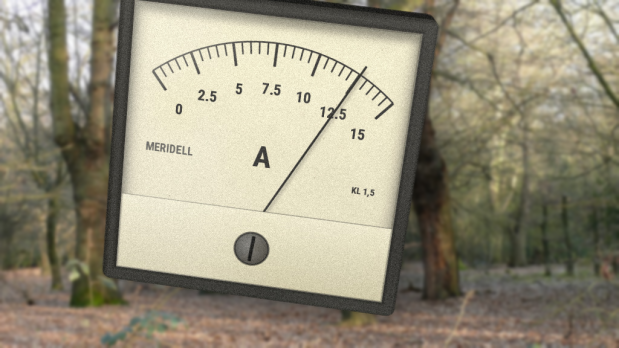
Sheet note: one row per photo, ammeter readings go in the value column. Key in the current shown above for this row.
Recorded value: 12.5 A
